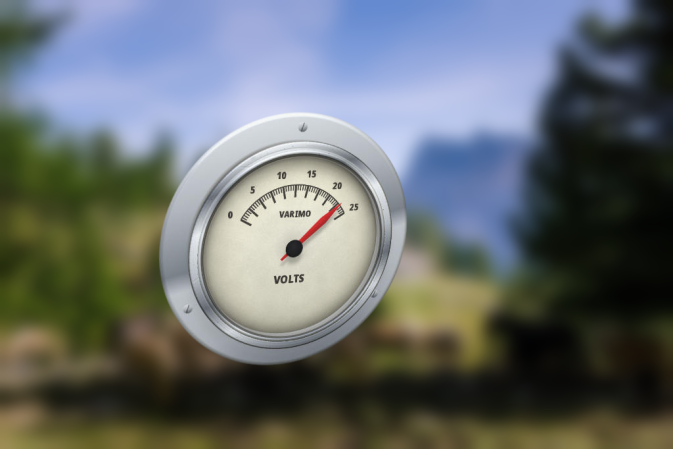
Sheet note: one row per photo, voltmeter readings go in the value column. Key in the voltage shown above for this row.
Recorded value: 22.5 V
